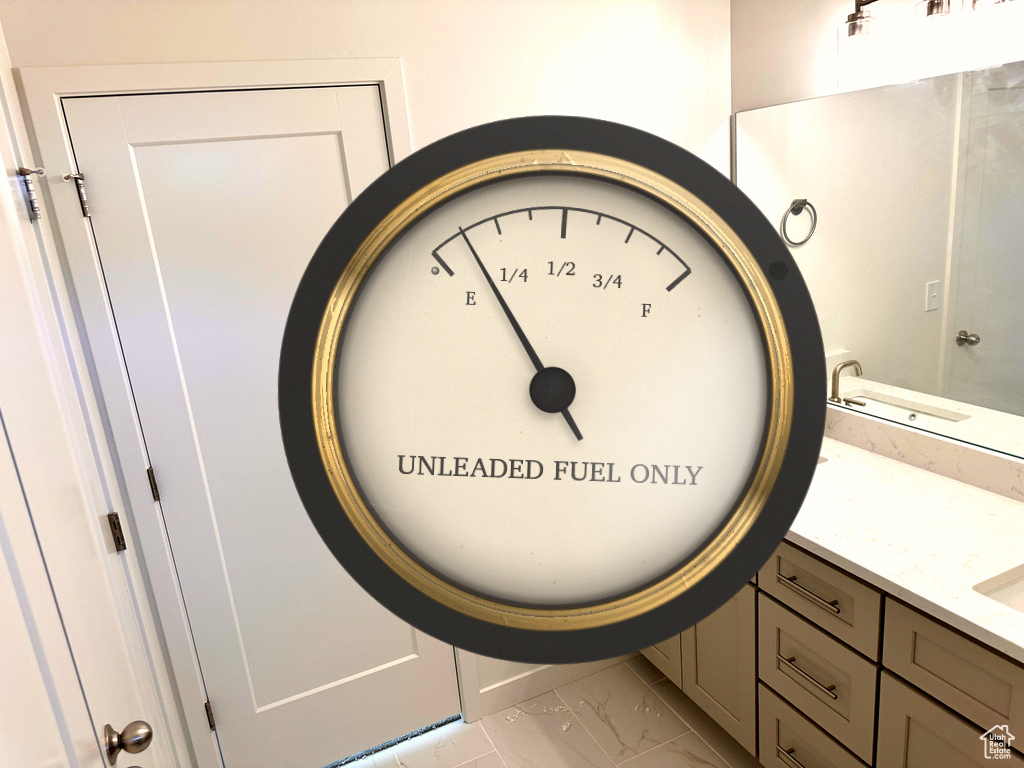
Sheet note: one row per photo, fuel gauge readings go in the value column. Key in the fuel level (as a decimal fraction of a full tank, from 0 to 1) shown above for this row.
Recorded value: 0.125
